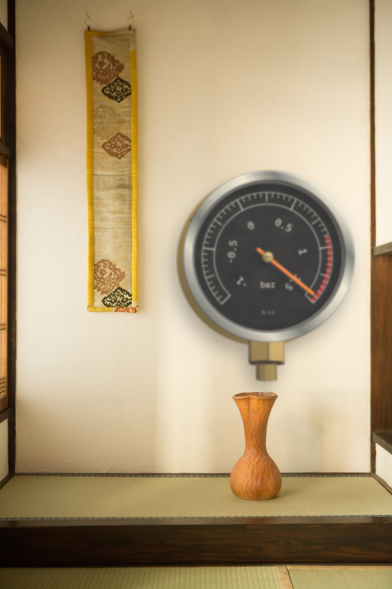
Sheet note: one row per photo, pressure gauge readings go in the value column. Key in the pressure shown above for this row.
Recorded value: 1.45 bar
